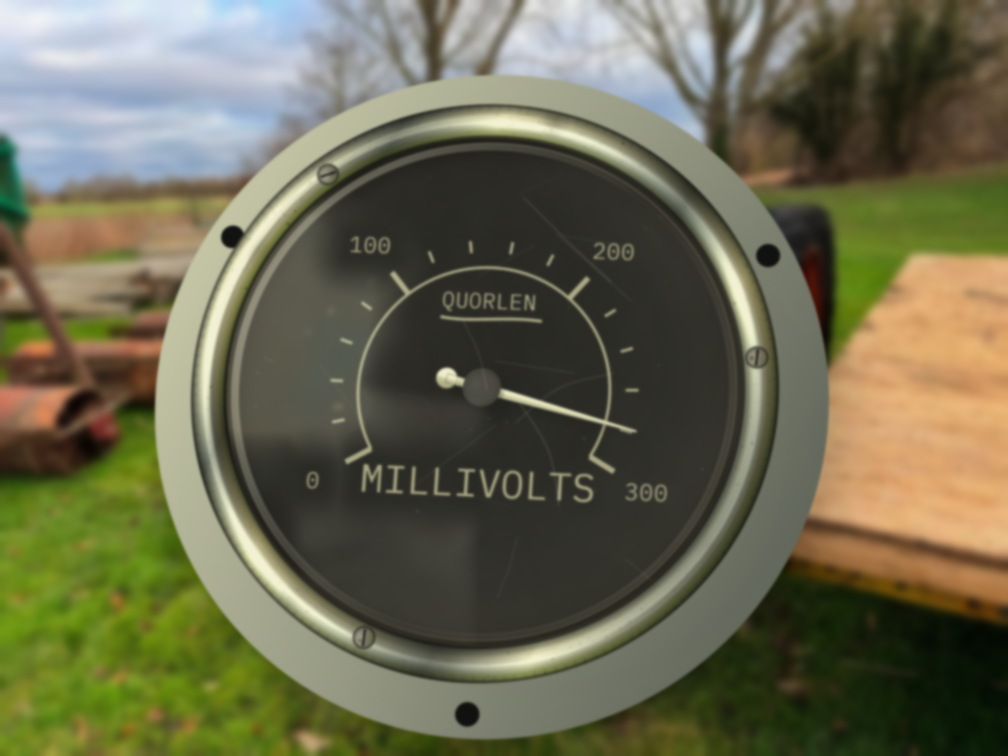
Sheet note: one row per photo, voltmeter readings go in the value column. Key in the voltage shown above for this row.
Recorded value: 280 mV
